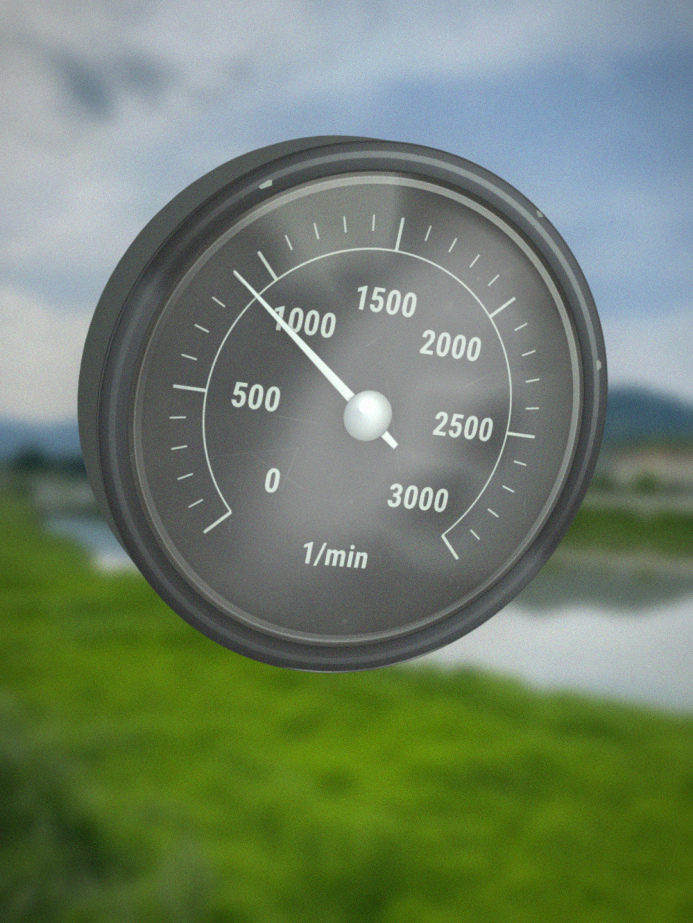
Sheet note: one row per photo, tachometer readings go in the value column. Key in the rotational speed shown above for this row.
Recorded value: 900 rpm
